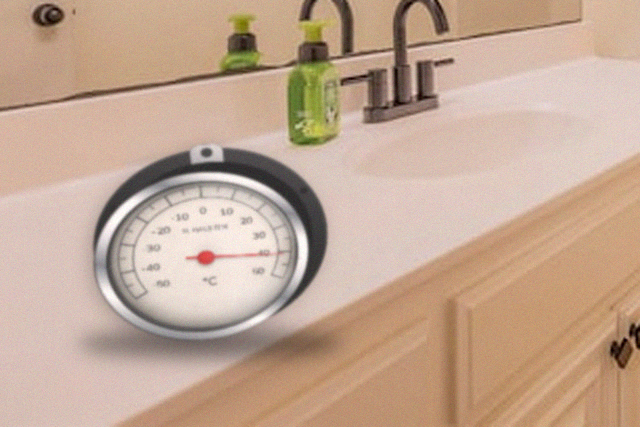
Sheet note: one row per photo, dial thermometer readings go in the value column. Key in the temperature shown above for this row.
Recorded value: 40 °C
